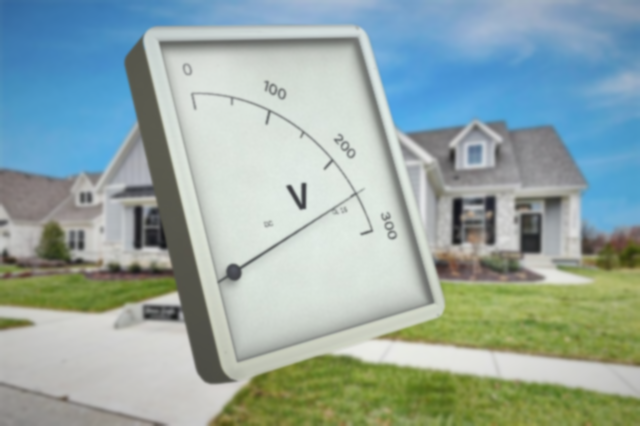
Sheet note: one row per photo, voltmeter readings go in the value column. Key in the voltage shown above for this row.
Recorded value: 250 V
